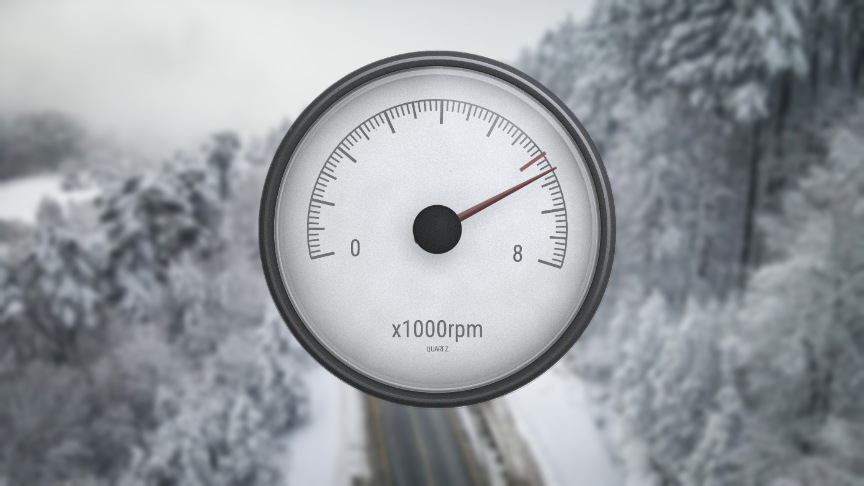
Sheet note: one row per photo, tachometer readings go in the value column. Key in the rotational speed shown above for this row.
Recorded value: 6300 rpm
